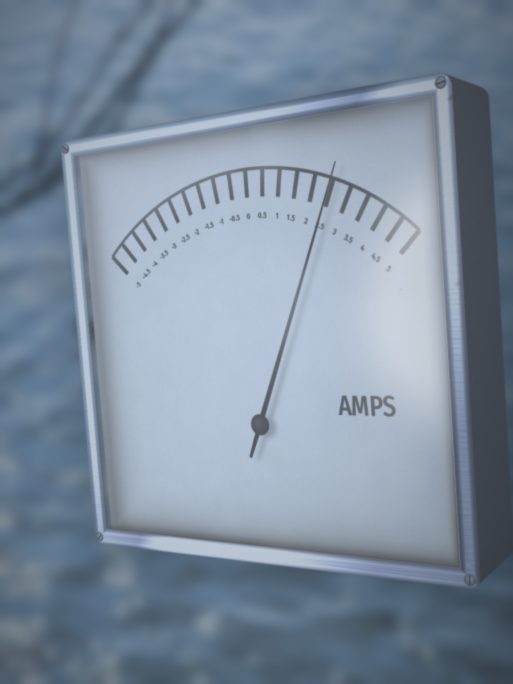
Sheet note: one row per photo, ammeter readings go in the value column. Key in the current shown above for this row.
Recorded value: 2.5 A
